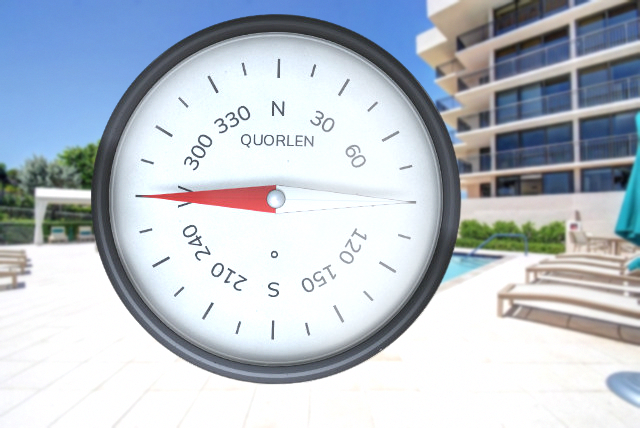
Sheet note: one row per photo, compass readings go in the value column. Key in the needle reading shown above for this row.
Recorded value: 270 °
